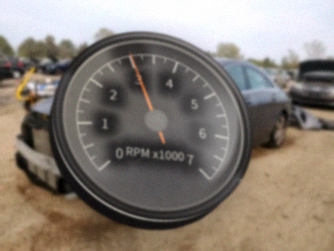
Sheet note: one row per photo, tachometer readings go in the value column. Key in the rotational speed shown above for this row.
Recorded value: 3000 rpm
